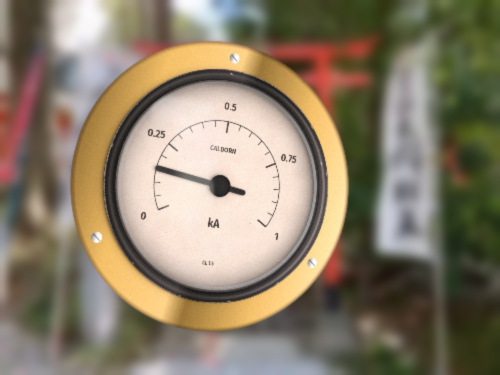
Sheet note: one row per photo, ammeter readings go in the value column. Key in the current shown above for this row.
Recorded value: 0.15 kA
